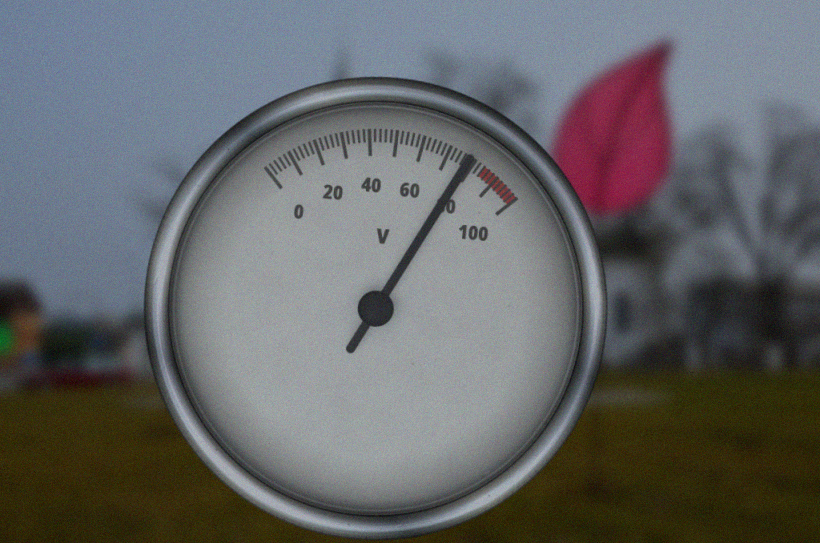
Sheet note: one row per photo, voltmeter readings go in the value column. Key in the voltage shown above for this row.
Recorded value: 78 V
